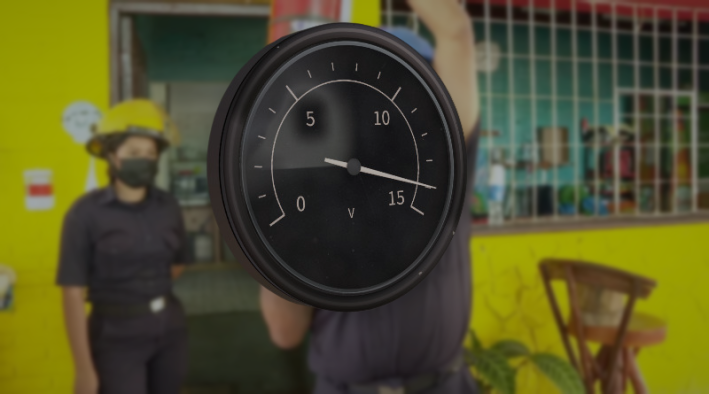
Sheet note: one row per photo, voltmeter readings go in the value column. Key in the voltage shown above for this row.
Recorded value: 14 V
